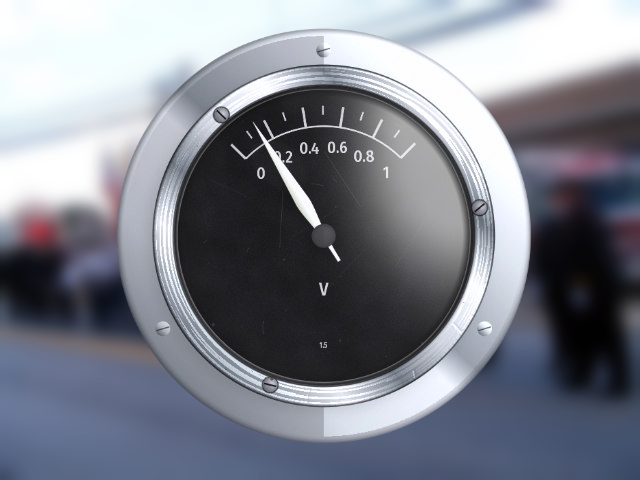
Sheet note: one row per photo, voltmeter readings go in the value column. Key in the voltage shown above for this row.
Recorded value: 0.15 V
